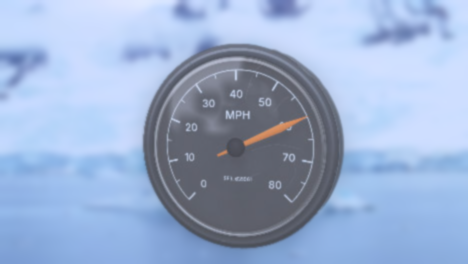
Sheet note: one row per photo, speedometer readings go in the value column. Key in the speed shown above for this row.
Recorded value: 60 mph
